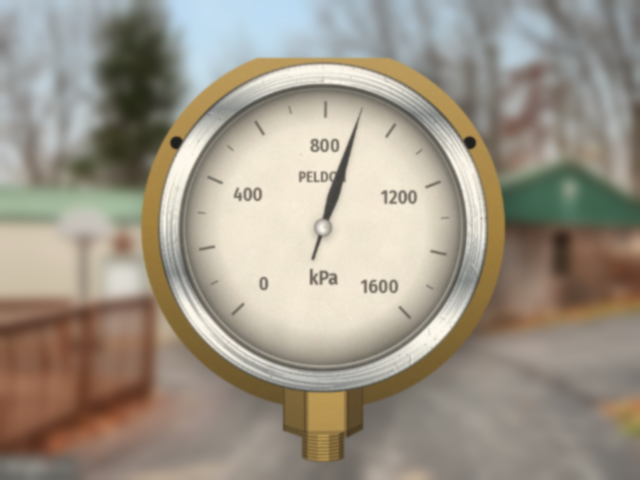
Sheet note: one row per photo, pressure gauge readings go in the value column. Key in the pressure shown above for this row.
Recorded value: 900 kPa
